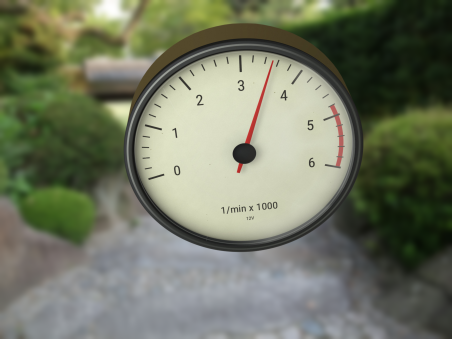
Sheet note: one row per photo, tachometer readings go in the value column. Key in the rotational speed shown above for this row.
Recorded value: 3500 rpm
